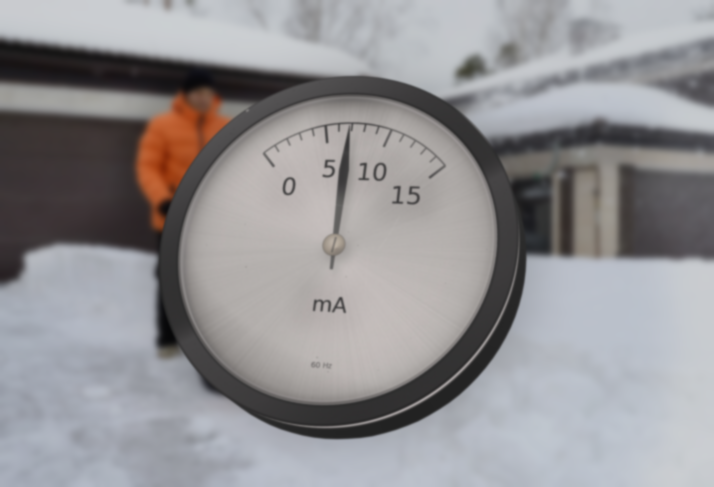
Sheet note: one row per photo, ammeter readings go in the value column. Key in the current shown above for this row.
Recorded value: 7 mA
